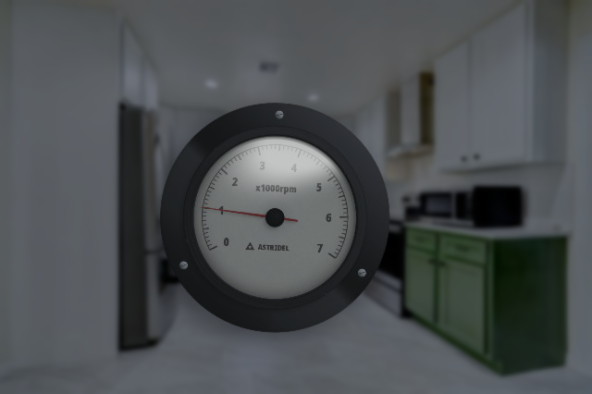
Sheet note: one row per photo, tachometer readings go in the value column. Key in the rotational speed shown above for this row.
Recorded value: 1000 rpm
